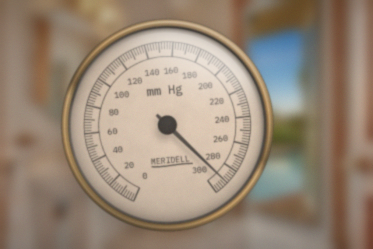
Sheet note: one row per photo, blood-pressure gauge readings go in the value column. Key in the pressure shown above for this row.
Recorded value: 290 mmHg
